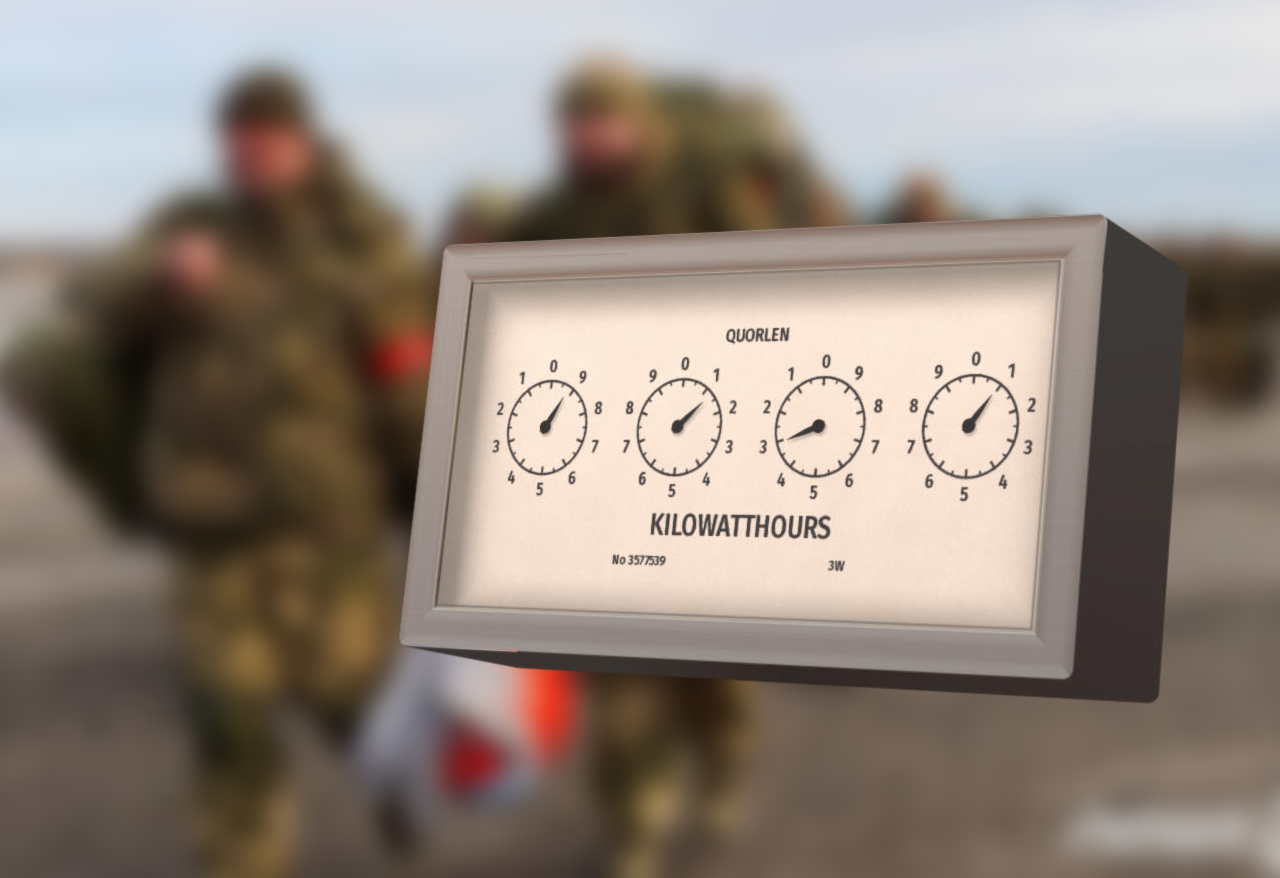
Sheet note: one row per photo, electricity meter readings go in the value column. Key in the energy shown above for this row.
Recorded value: 9131 kWh
